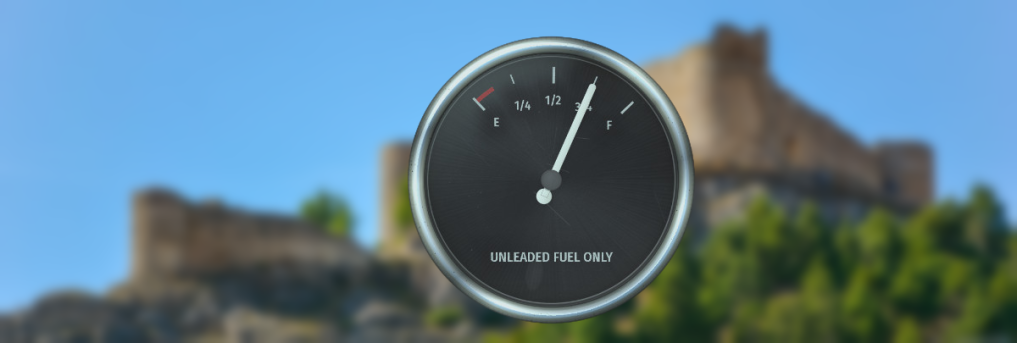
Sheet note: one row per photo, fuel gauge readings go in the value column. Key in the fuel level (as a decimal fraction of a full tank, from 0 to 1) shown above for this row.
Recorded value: 0.75
